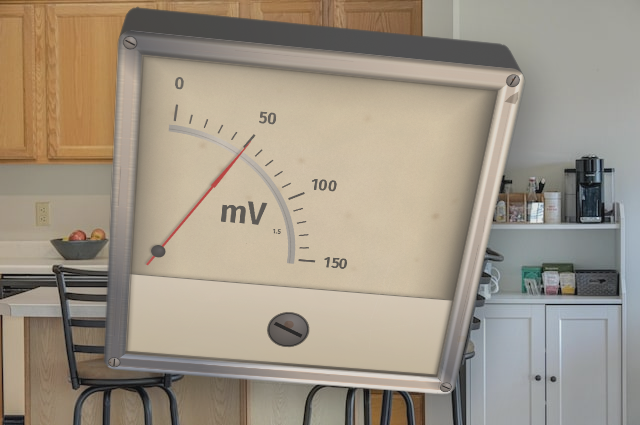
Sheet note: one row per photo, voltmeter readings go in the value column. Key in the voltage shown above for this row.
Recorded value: 50 mV
